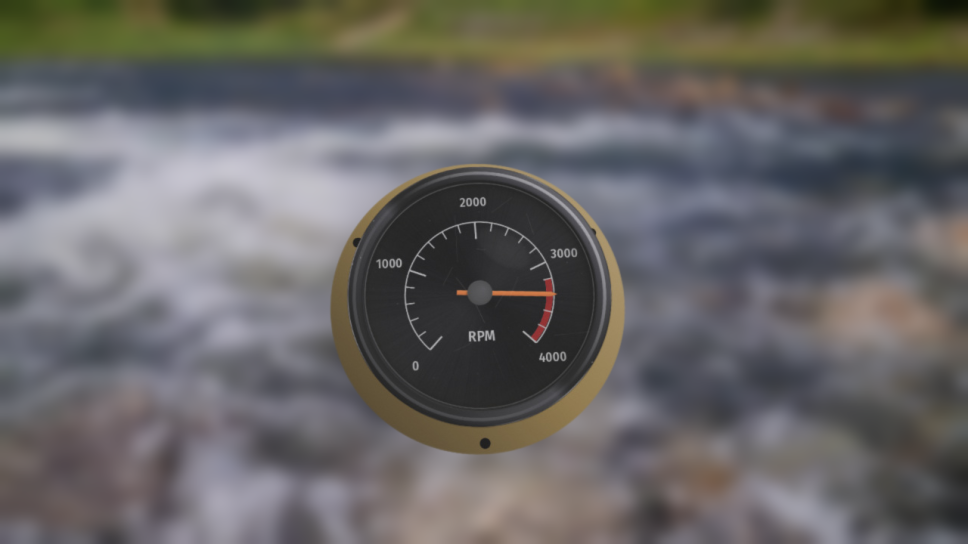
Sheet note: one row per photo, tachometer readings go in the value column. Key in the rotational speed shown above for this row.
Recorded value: 3400 rpm
